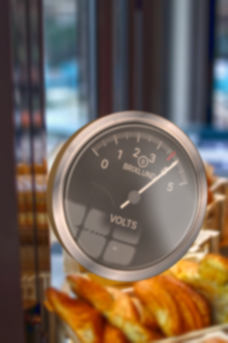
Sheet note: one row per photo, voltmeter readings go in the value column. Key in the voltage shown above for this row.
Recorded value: 4 V
